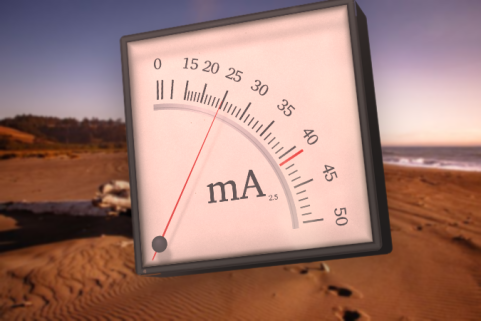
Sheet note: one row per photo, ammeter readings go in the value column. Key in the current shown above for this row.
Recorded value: 25 mA
